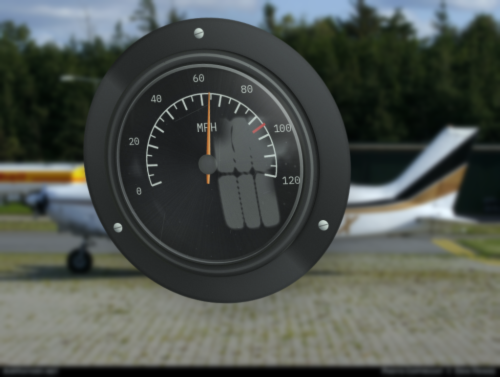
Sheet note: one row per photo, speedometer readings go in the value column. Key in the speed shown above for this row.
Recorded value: 65 mph
